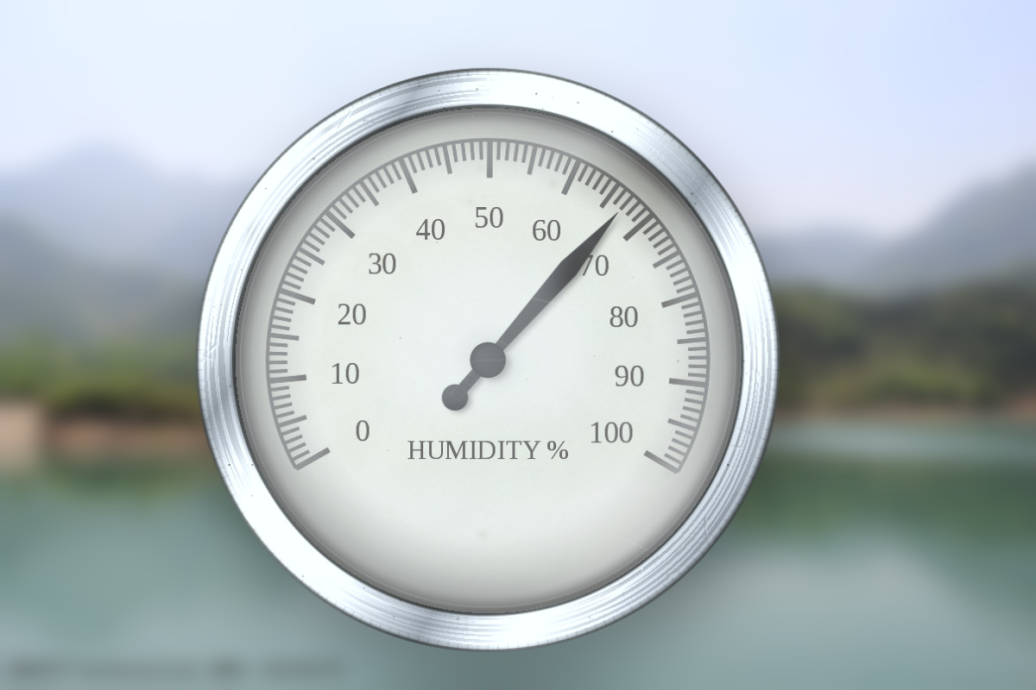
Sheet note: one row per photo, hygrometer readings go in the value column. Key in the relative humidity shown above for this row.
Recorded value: 67 %
